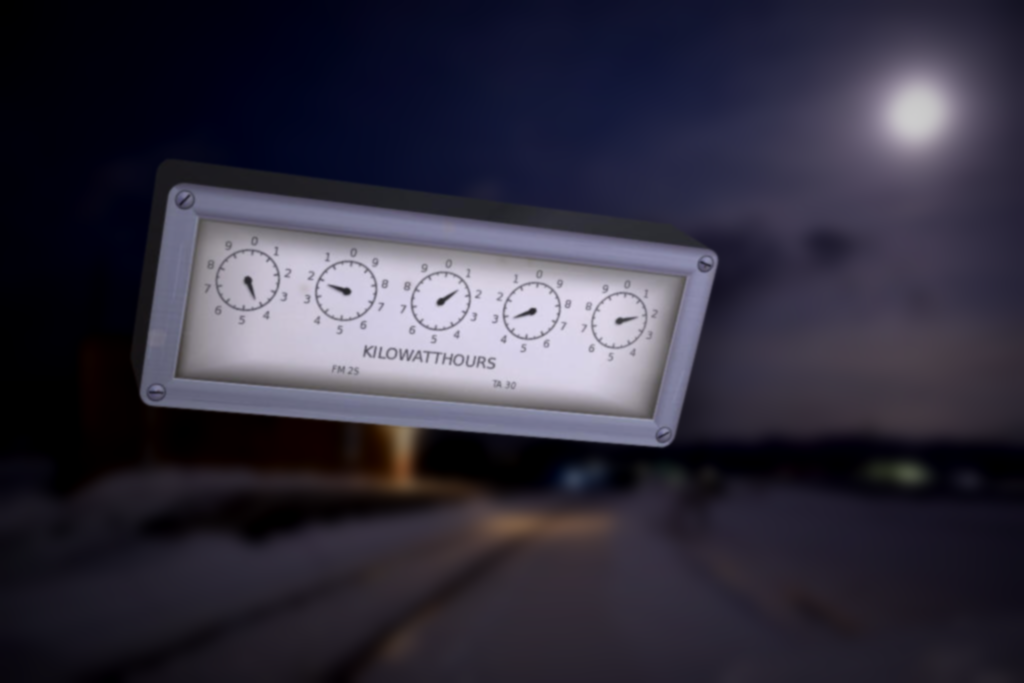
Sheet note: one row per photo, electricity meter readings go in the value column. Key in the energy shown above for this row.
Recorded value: 42132 kWh
